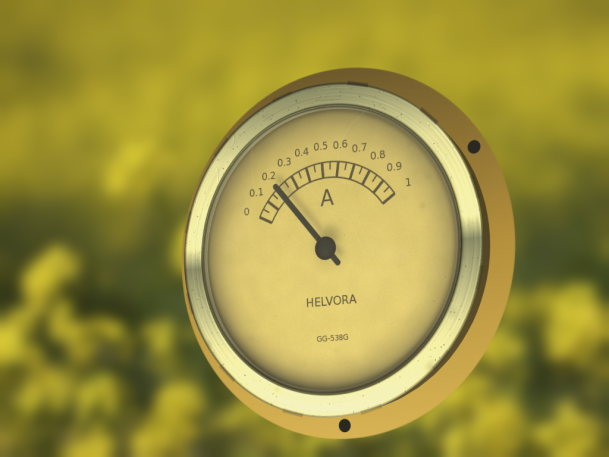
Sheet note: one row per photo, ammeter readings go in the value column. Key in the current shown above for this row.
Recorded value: 0.2 A
